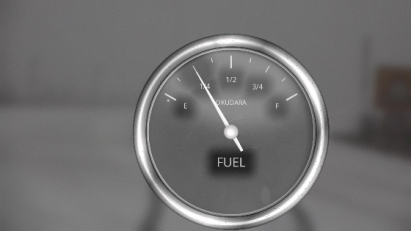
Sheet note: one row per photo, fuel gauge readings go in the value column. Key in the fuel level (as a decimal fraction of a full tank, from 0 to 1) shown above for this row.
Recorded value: 0.25
